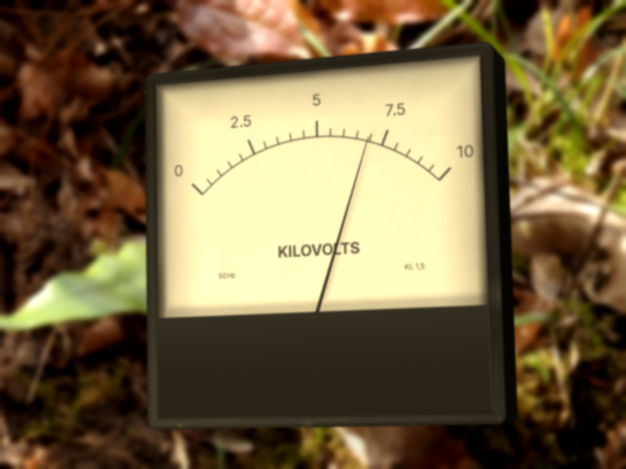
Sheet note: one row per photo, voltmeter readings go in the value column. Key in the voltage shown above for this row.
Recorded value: 7 kV
